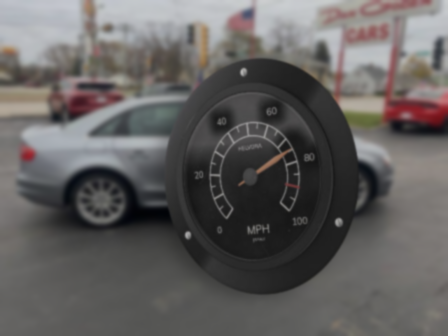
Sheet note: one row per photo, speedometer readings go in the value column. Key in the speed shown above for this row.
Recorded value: 75 mph
